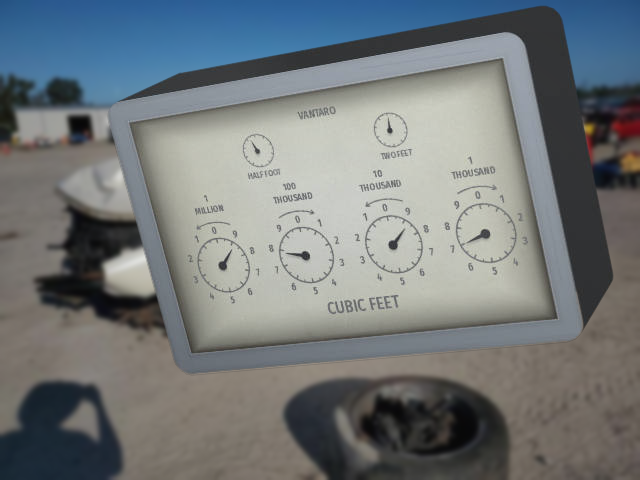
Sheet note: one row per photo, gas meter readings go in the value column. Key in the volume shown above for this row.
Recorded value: 878700 ft³
